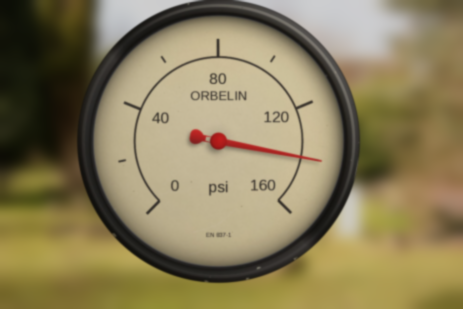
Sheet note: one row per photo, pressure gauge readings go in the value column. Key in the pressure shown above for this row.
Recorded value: 140 psi
